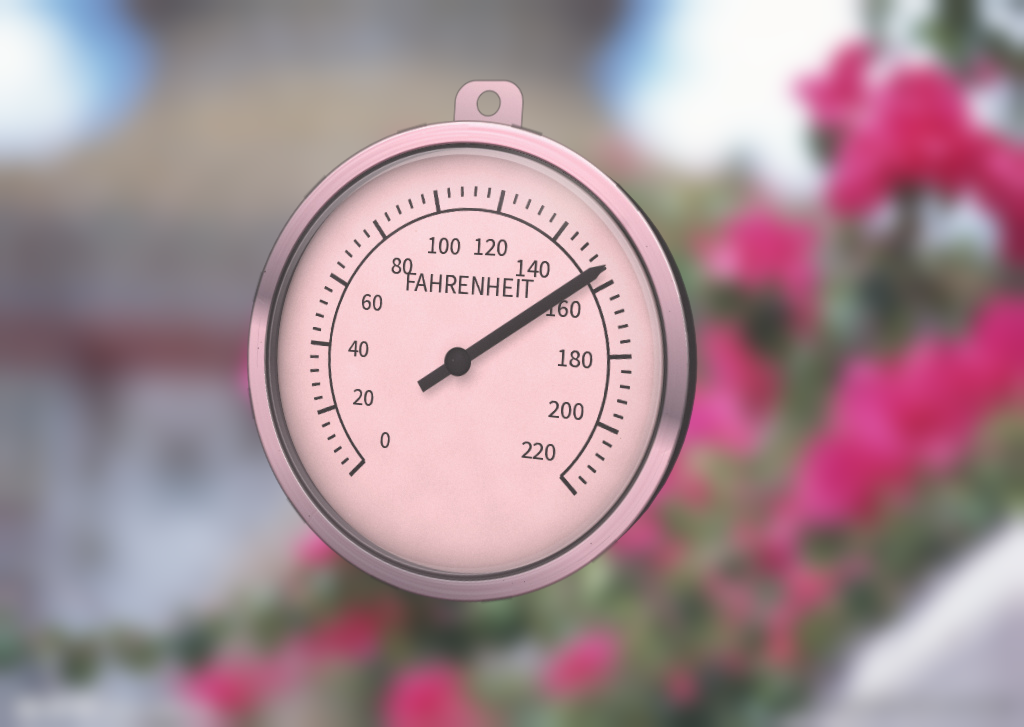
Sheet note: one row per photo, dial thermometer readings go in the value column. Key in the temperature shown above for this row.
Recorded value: 156 °F
